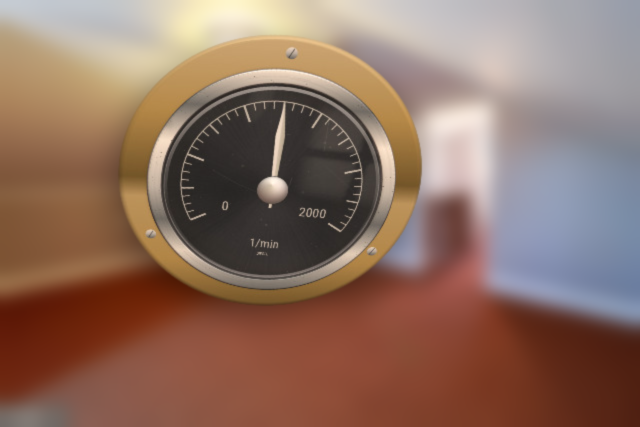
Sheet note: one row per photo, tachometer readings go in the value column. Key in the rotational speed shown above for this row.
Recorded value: 1000 rpm
